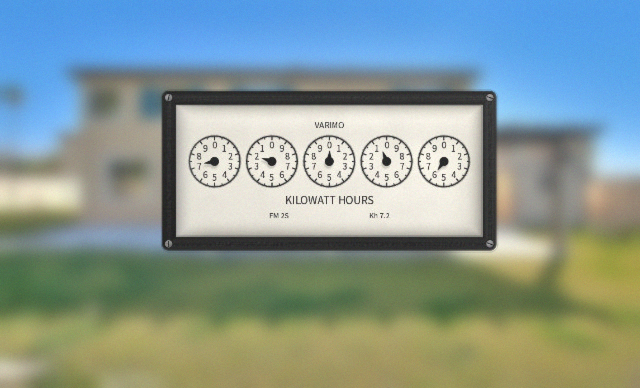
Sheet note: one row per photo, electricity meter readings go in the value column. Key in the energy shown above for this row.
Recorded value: 72006 kWh
